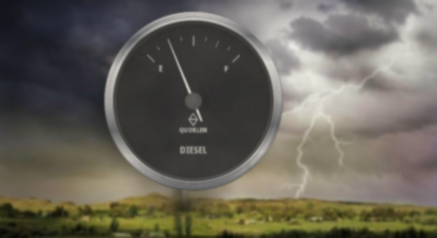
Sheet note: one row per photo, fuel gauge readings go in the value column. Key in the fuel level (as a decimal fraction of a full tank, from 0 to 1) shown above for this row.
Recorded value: 0.25
